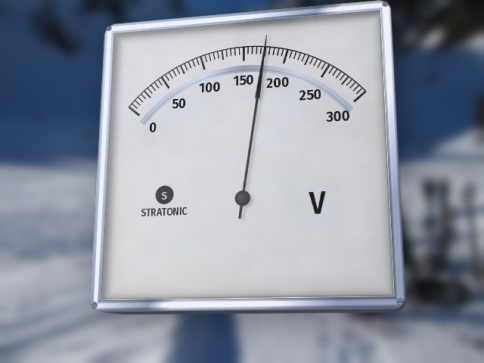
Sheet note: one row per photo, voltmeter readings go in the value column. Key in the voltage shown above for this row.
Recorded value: 175 V
